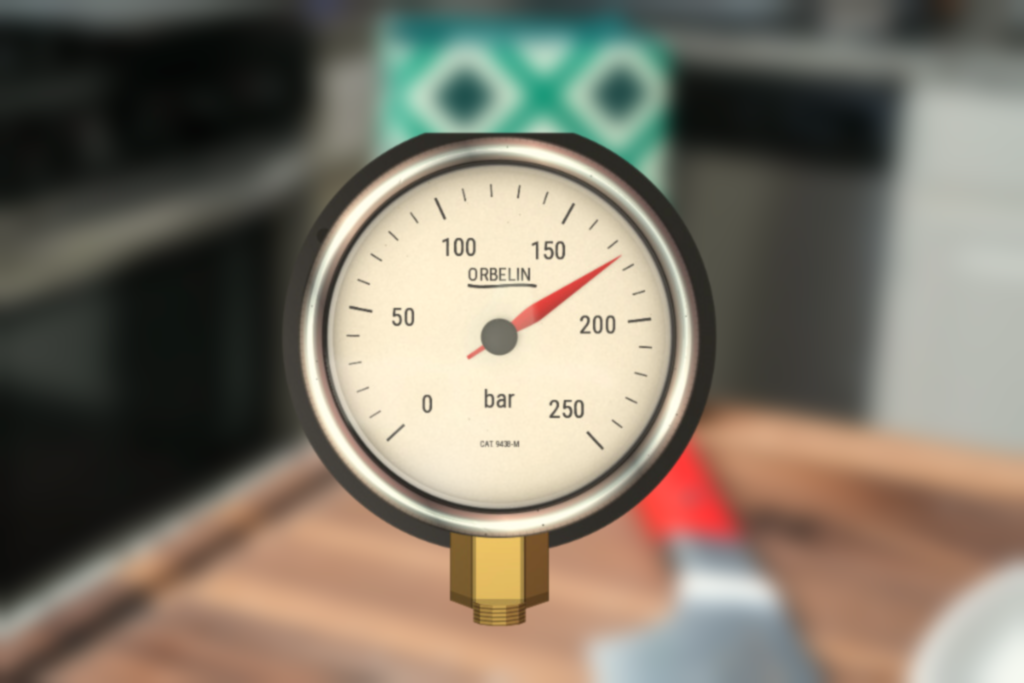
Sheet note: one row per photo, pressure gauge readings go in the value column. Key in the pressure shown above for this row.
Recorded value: 175 bar
